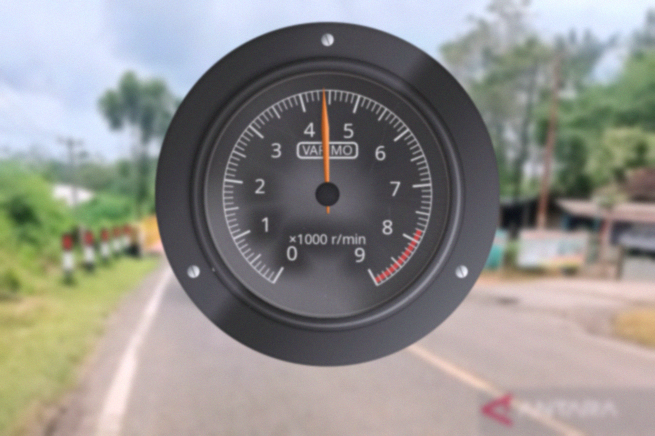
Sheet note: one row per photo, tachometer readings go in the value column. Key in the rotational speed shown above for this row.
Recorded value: 4400 rpm
